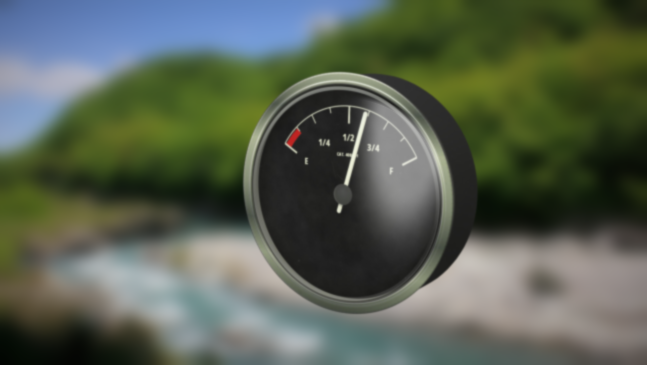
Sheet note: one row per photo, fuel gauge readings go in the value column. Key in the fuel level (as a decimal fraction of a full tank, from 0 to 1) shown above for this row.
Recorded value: 0.625
